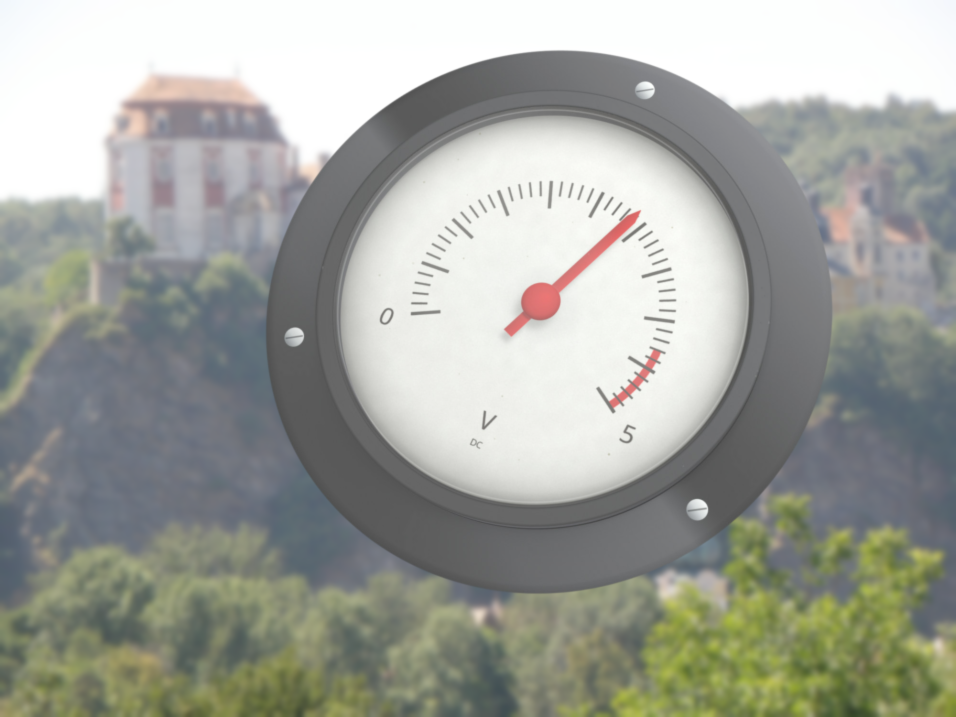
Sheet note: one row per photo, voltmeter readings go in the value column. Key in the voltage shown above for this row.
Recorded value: 2.9 V
